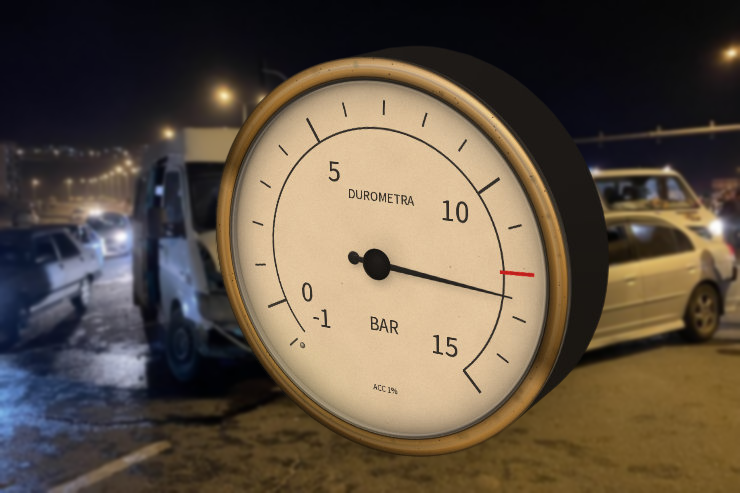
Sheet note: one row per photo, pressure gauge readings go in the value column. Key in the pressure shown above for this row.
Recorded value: 12.5 bar
